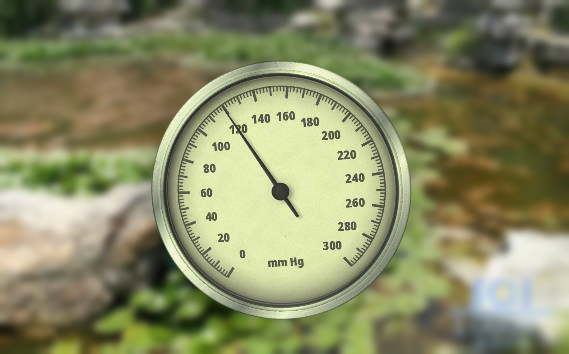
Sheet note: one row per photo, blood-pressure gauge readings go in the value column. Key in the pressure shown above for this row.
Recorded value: 120 mmHg
